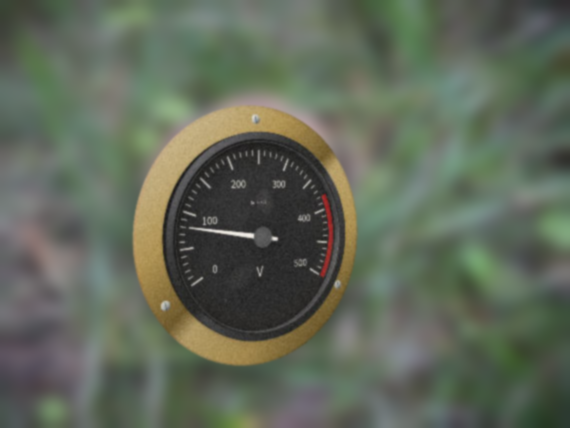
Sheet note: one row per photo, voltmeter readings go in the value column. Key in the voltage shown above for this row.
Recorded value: 80 V
